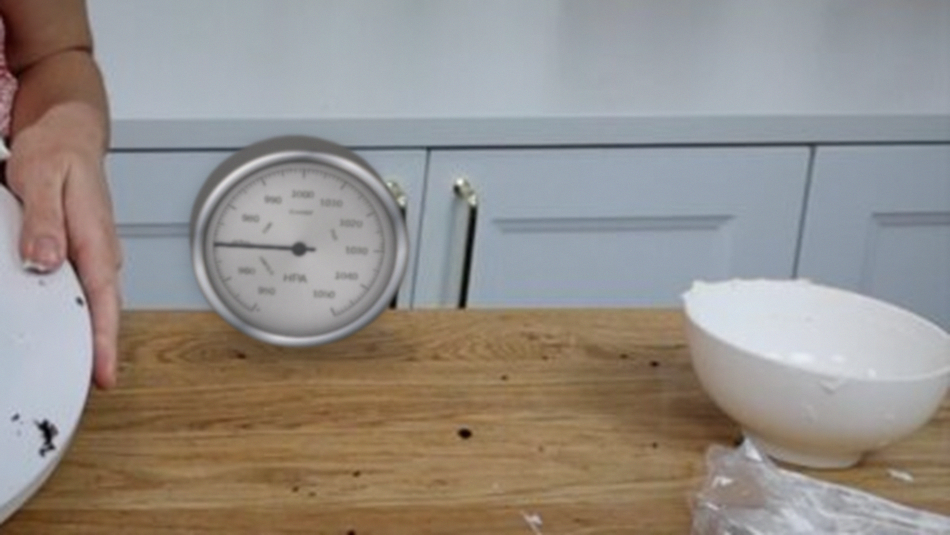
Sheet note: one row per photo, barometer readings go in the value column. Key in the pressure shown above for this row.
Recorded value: 970 hPa
